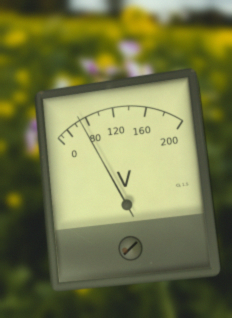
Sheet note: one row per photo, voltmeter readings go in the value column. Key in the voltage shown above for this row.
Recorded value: 70 V
